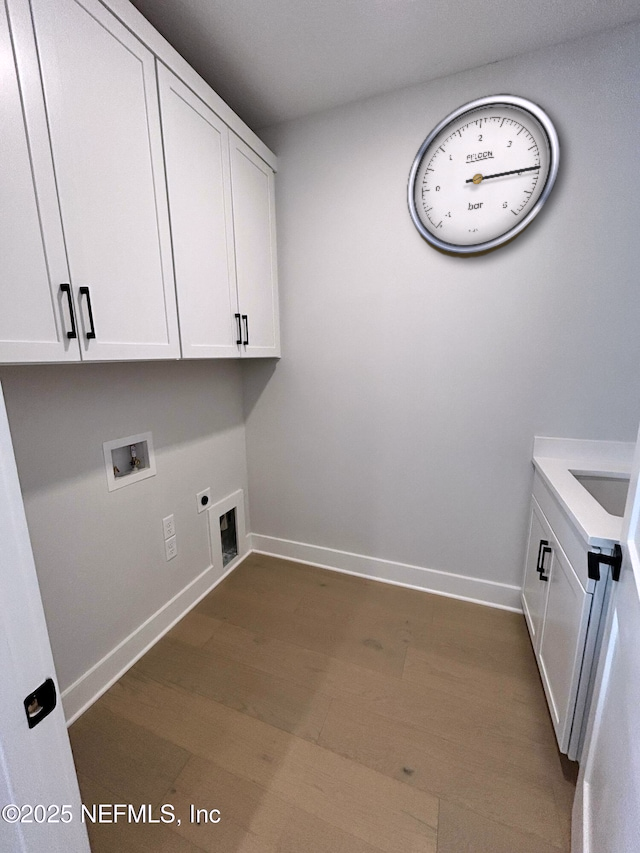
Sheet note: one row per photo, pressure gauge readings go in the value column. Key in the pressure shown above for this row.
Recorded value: 4 bar
